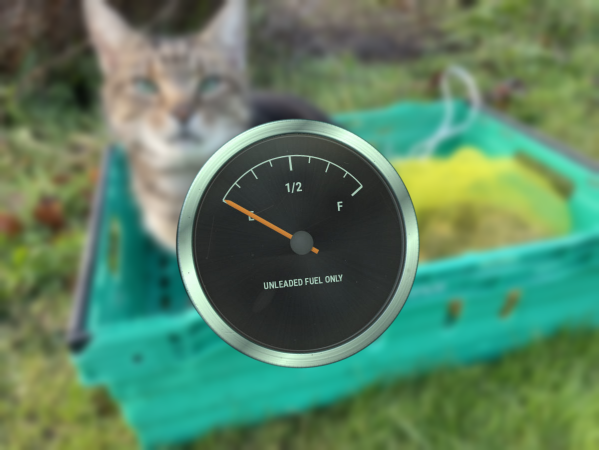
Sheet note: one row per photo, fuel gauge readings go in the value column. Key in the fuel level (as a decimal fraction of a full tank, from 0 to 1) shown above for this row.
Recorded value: 0
